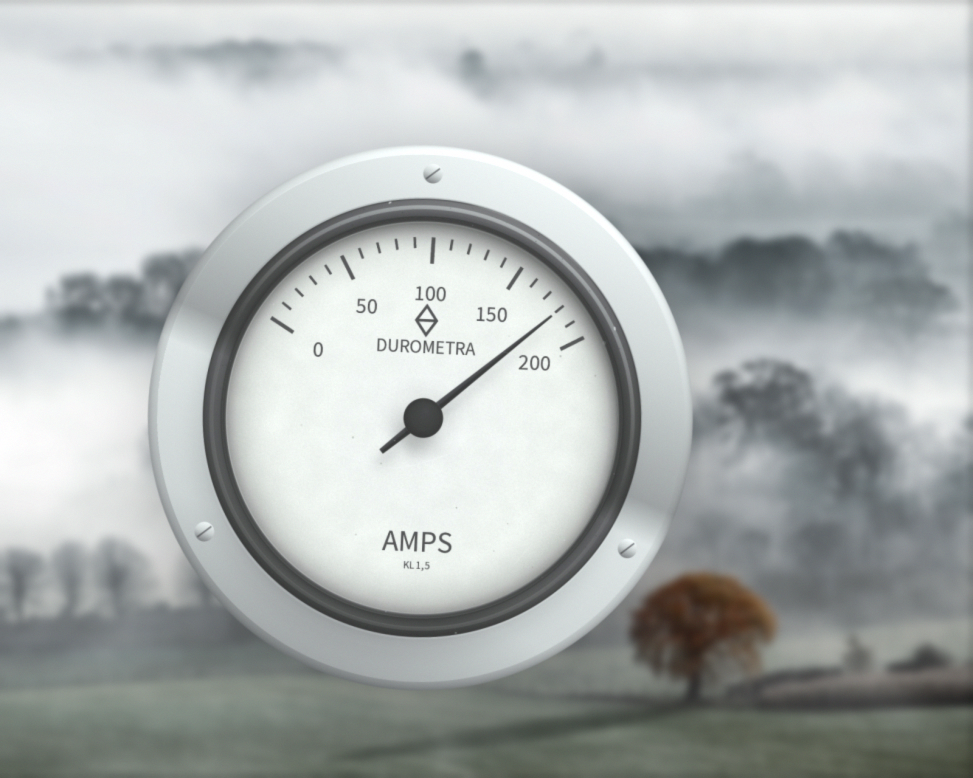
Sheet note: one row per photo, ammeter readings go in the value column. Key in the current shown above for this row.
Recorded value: 180 A
